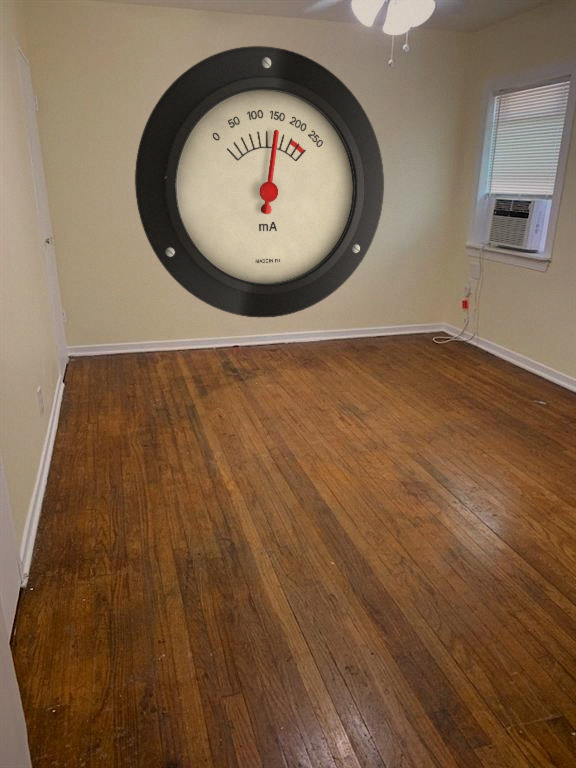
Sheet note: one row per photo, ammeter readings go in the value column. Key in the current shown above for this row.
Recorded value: 150 mA
